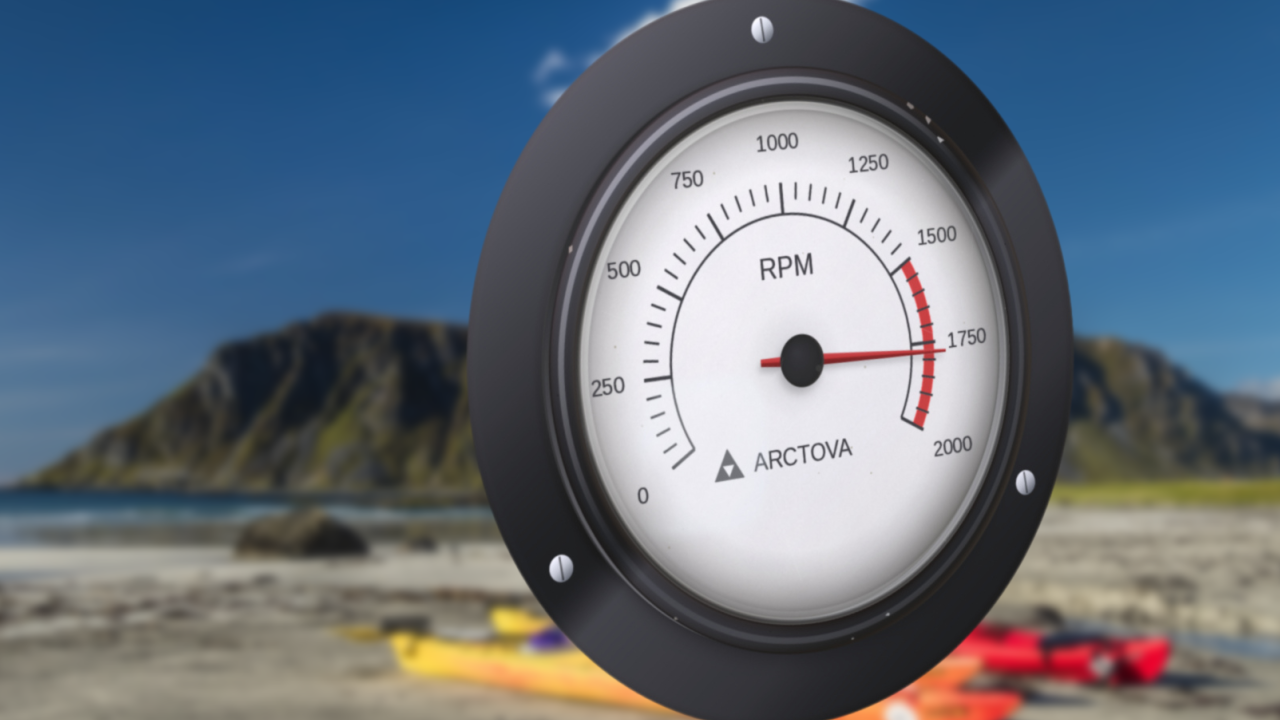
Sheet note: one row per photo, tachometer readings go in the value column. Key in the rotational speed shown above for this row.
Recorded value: 1775 rpm
